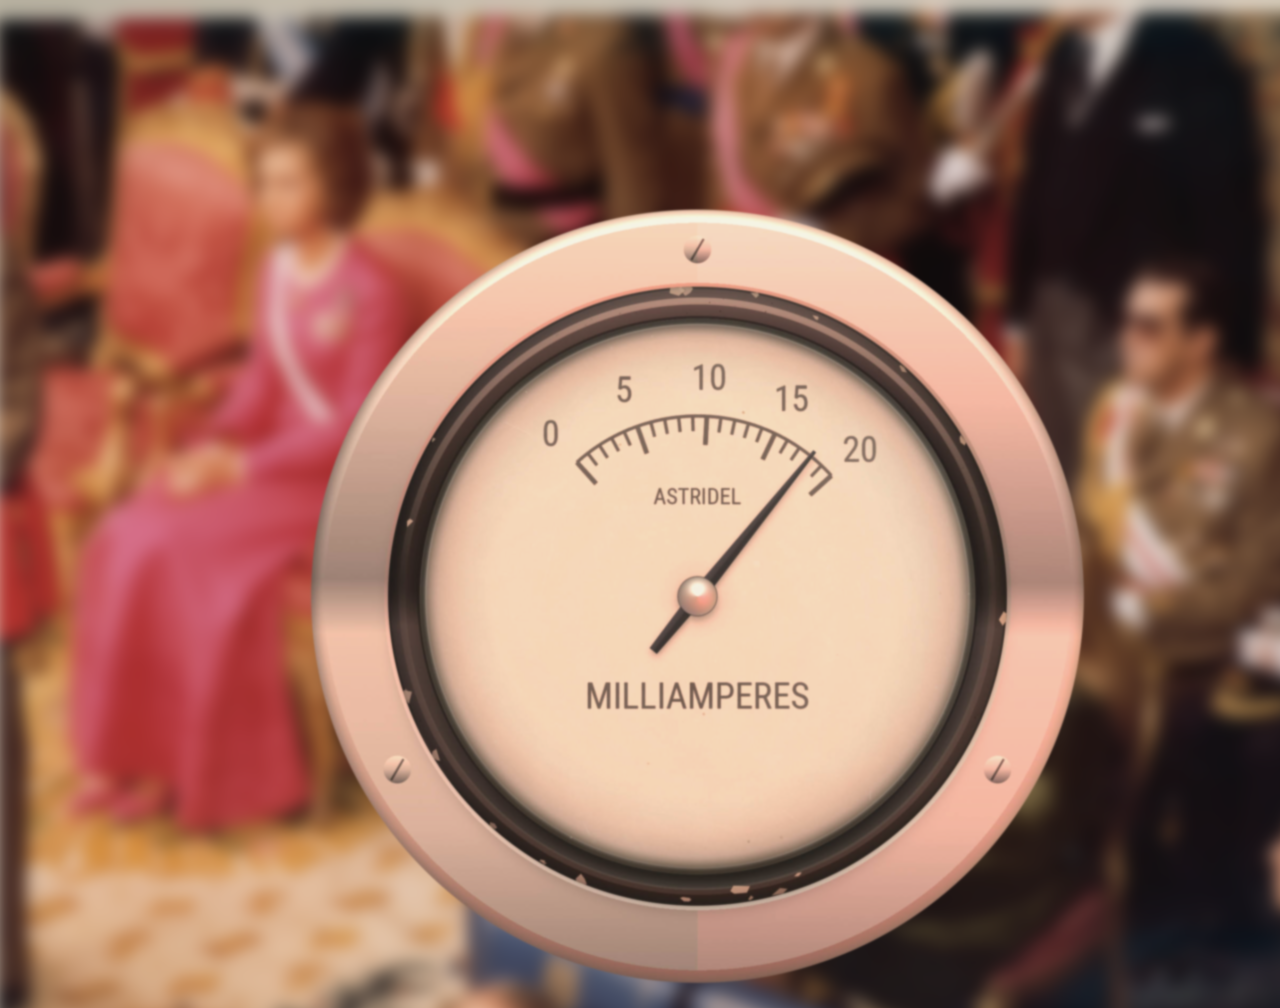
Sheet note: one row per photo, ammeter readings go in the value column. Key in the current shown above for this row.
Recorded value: 18 mA
